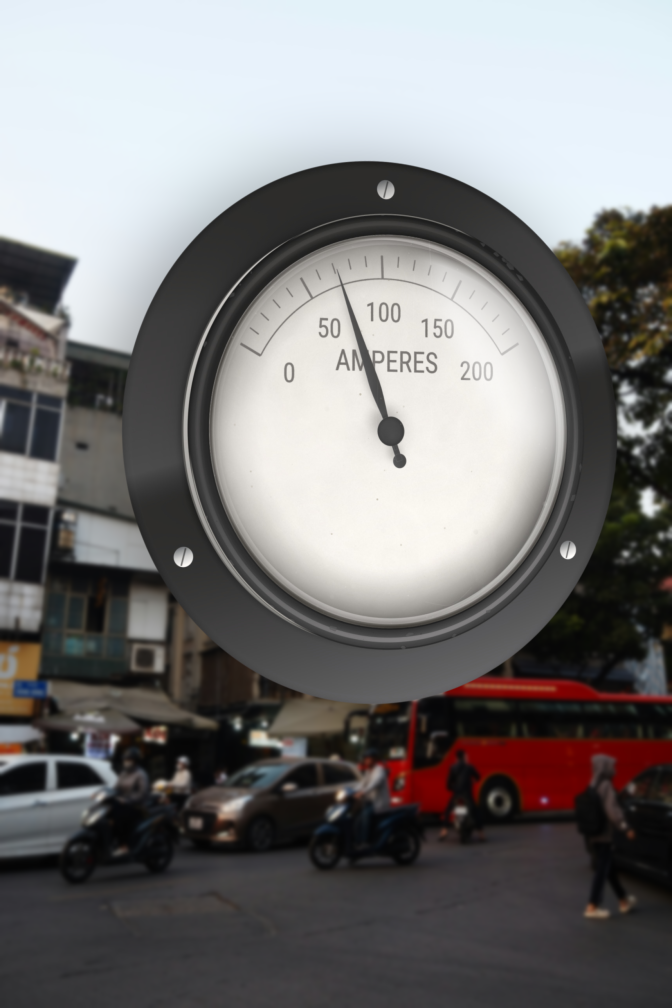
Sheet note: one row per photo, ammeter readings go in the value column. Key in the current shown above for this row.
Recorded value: 70 A
